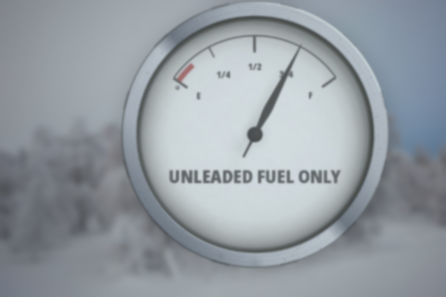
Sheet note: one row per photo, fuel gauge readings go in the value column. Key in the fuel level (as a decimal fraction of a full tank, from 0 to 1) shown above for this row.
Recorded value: 0.75
